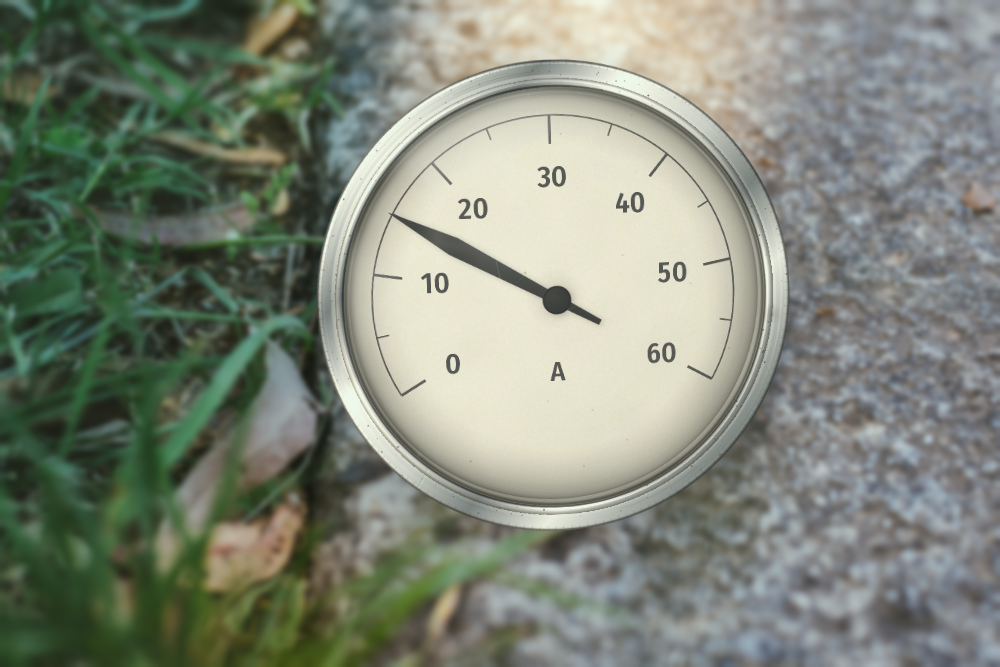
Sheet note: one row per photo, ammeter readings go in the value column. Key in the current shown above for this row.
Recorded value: 15 A
